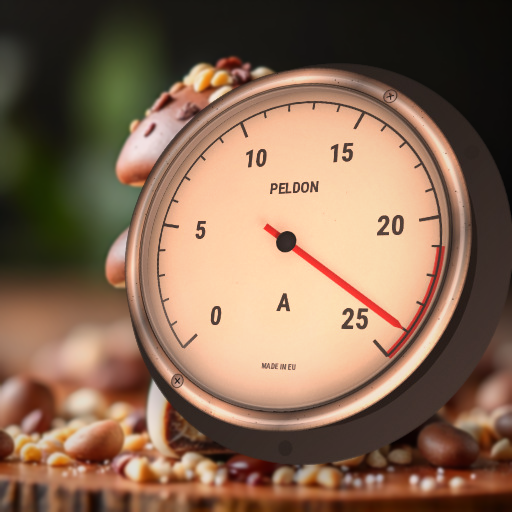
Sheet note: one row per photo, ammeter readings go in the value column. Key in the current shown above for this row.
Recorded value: 24 A
